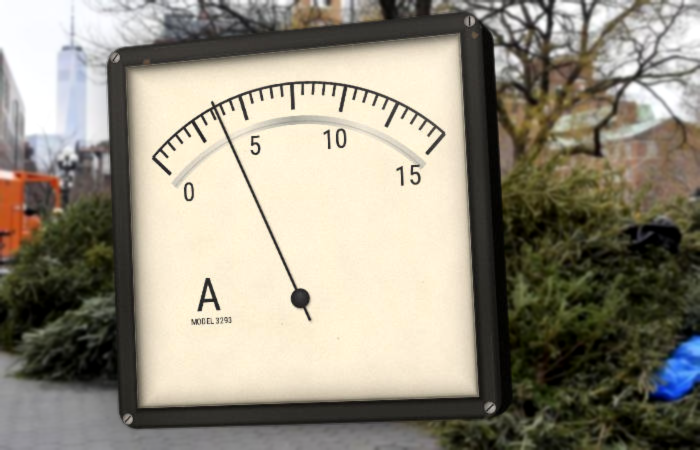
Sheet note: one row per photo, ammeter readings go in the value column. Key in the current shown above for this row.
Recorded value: 3.75 A
